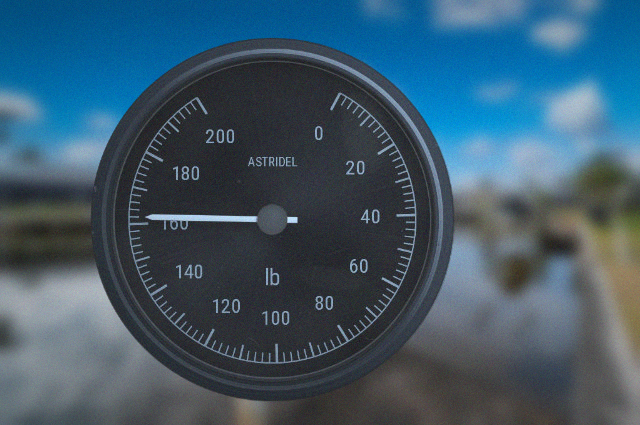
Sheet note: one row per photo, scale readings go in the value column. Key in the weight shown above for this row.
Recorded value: 162 lb
